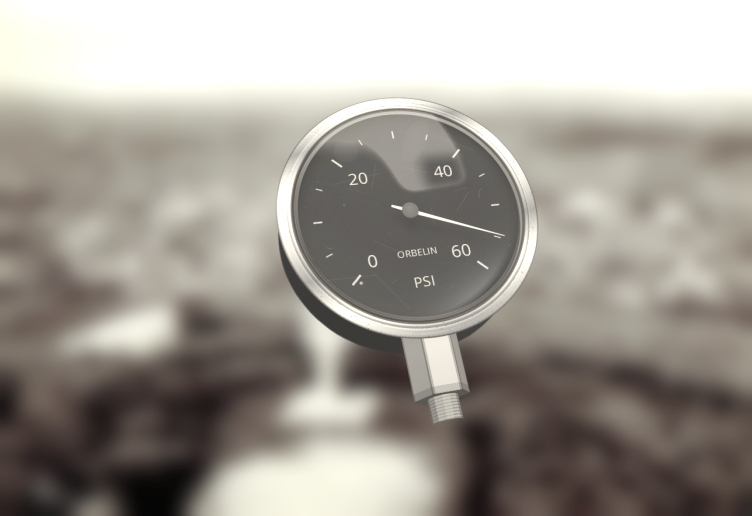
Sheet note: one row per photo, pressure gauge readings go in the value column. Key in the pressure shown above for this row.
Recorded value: 55 psi
